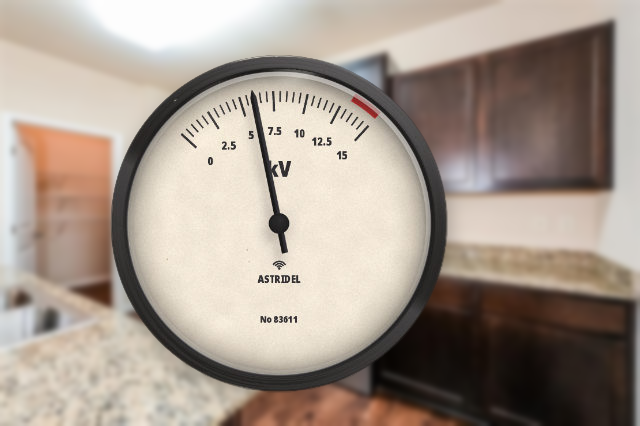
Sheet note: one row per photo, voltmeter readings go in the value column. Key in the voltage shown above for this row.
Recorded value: 6 kV
